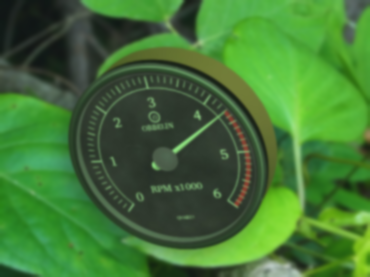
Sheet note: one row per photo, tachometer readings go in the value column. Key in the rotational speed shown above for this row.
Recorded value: 4300 rpm
